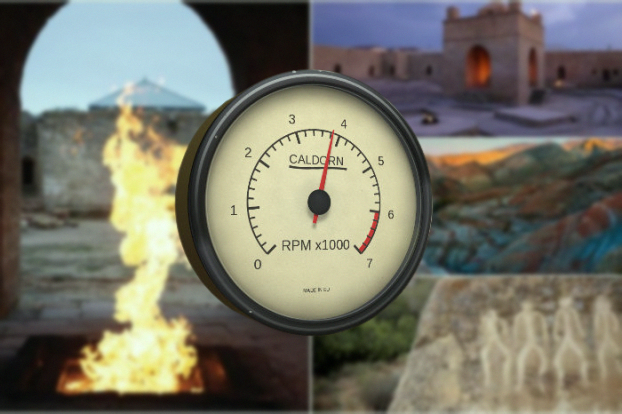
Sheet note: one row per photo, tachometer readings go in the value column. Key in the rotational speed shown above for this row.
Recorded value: 3800 rpm
